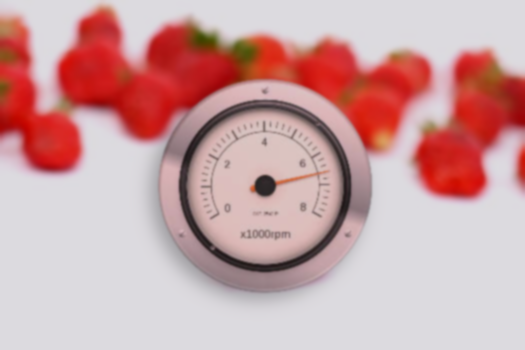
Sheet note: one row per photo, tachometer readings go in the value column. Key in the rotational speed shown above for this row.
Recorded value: 6600 rpm
